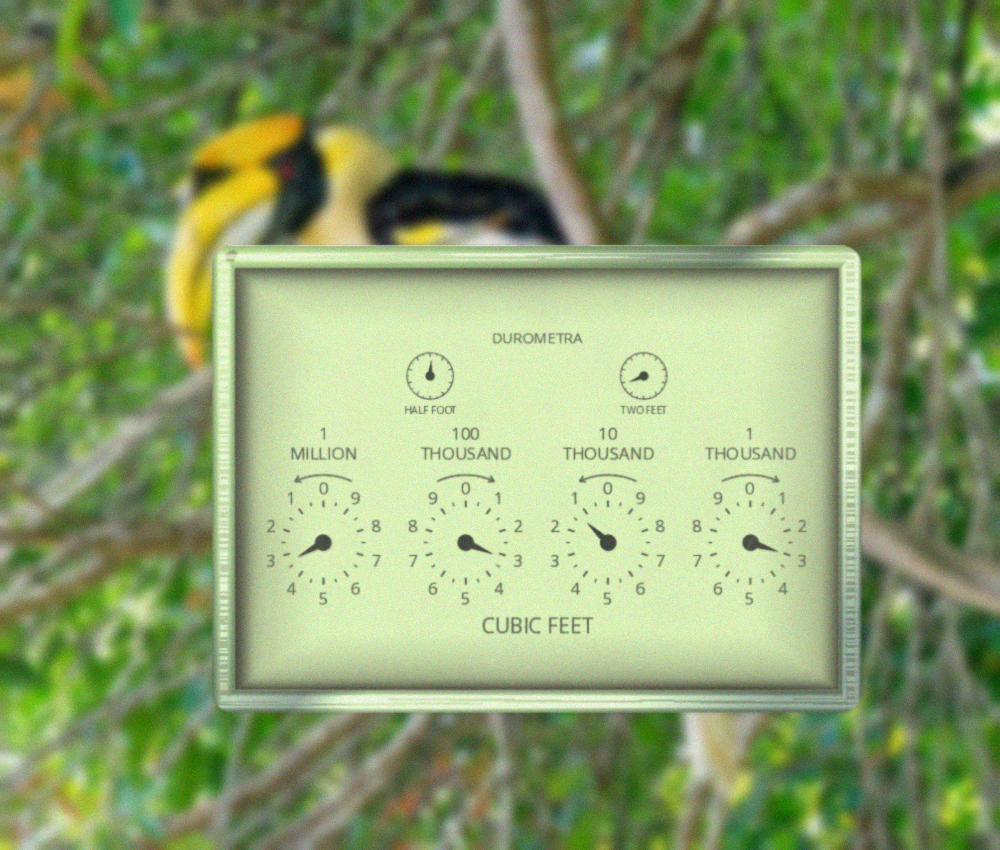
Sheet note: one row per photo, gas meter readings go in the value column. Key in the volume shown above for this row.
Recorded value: 331300 ft³
